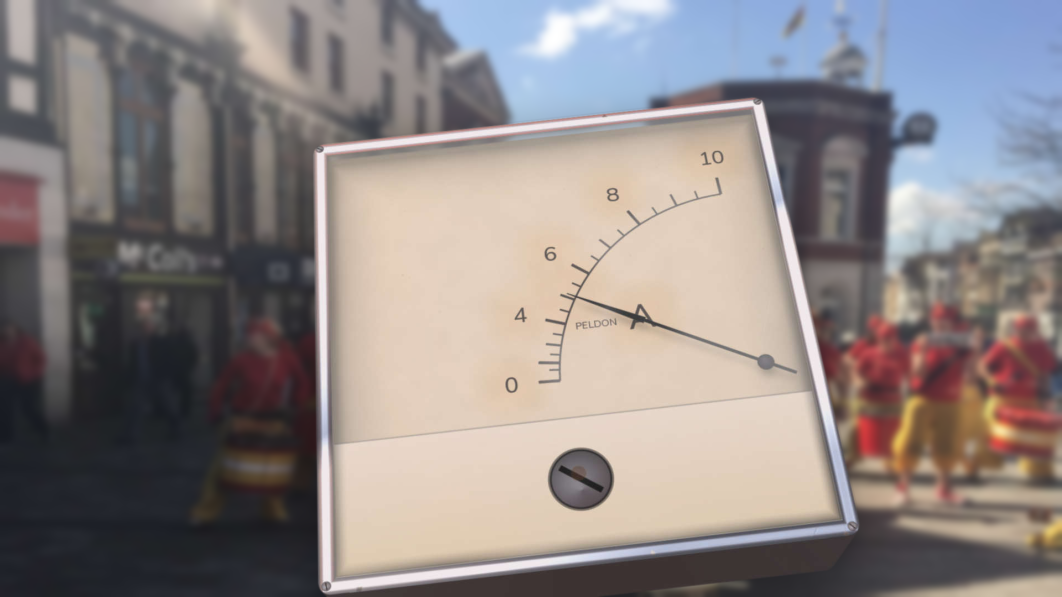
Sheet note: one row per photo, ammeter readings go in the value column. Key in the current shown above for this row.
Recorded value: 5 A
